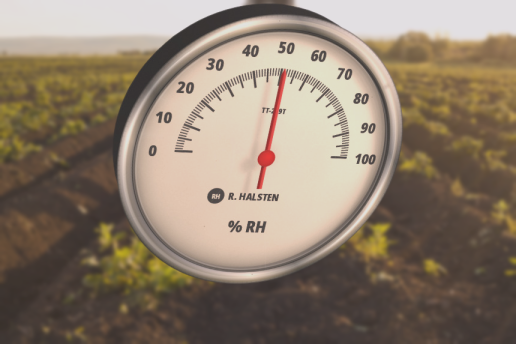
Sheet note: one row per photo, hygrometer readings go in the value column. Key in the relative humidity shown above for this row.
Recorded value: 50 %
